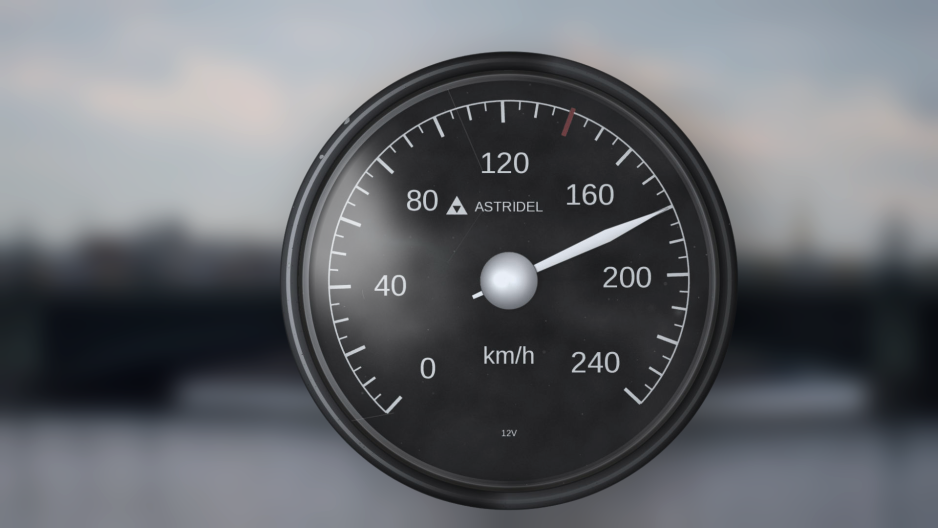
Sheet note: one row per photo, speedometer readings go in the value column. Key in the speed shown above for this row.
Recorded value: 180 km/h
